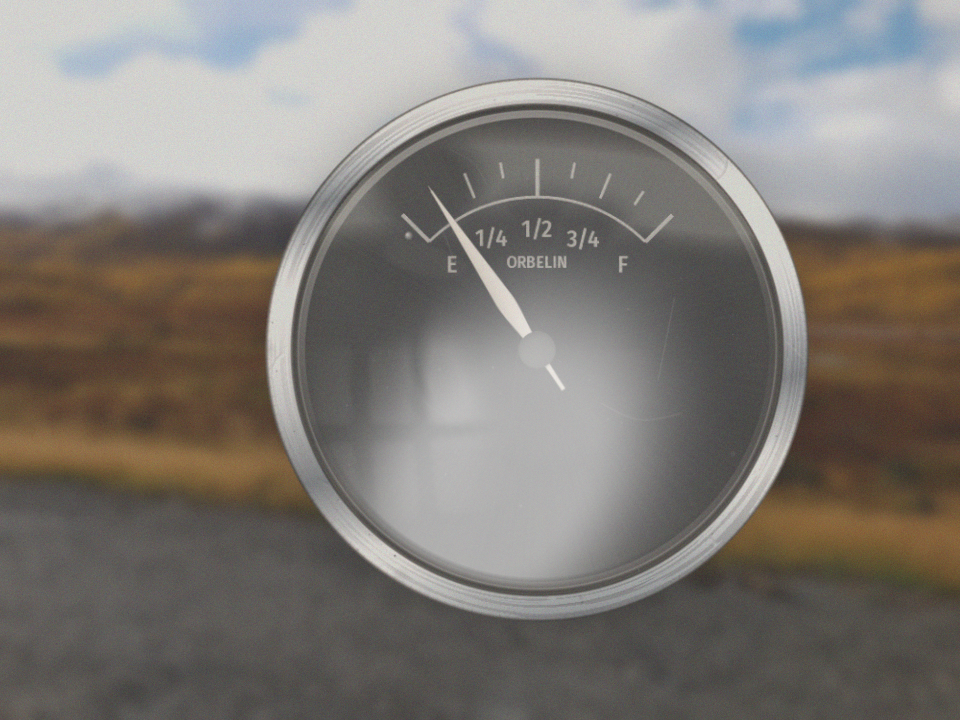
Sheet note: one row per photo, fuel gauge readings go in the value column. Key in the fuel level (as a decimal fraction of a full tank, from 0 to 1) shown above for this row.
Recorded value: 0.125
